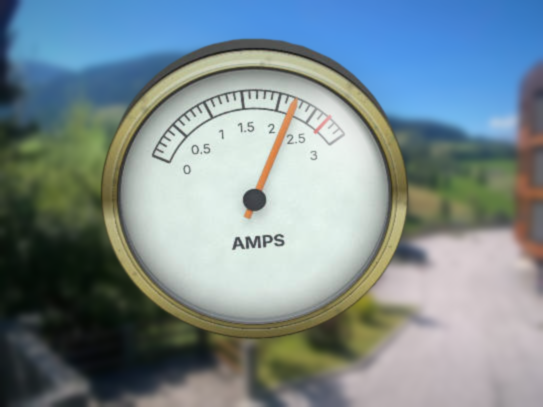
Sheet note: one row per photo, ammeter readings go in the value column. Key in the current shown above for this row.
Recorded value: 2.2 A
